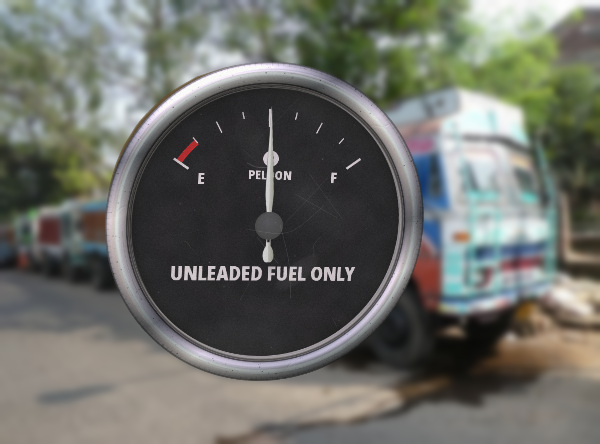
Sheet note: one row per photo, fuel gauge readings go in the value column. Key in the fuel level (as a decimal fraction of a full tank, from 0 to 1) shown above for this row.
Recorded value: 0.5
